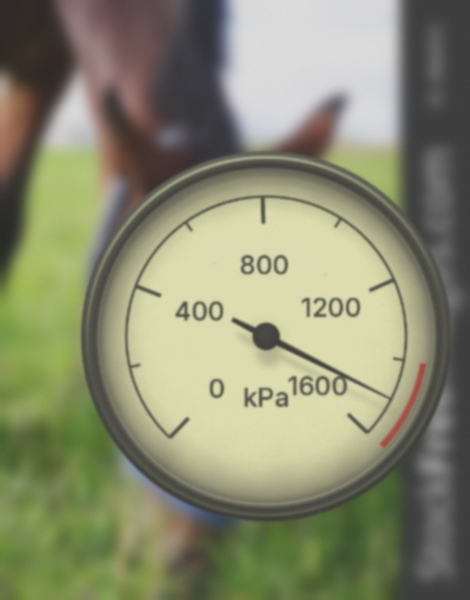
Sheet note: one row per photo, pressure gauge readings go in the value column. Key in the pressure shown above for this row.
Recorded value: 1500 kPa
